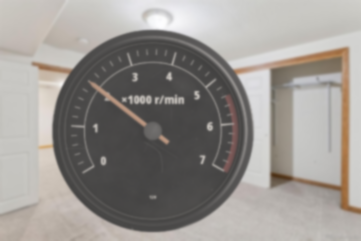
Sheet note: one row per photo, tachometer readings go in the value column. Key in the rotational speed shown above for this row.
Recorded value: 2000 rpm
